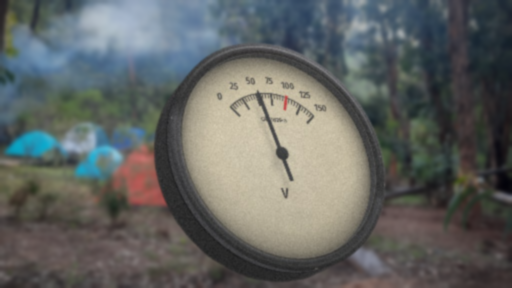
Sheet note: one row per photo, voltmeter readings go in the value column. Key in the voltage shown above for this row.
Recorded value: 50 V
